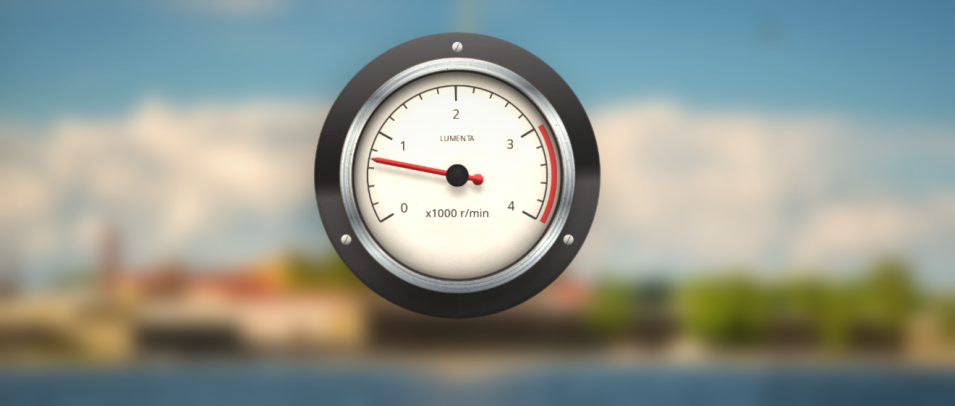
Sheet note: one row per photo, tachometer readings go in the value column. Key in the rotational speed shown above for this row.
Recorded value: 700 rpm
